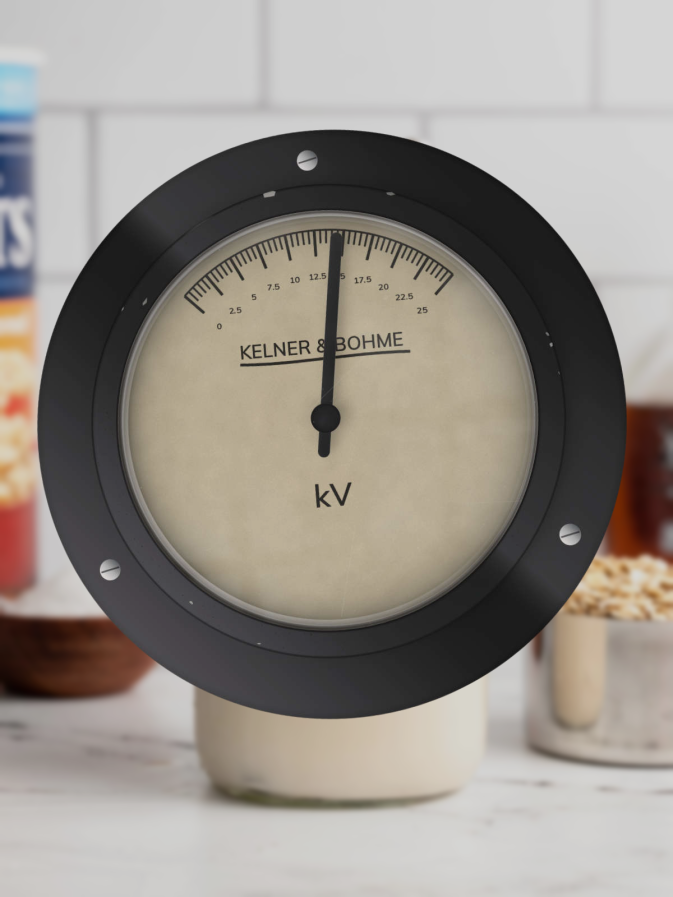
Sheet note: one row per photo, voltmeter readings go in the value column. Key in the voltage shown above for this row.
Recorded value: 14.5 kV
